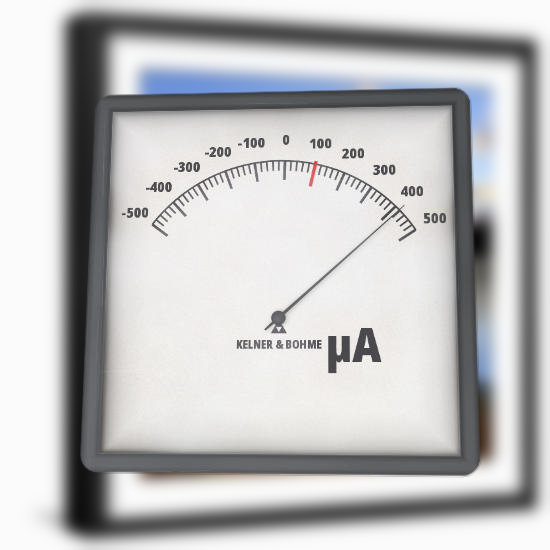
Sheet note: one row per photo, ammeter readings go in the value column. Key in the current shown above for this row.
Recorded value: 420 µA
